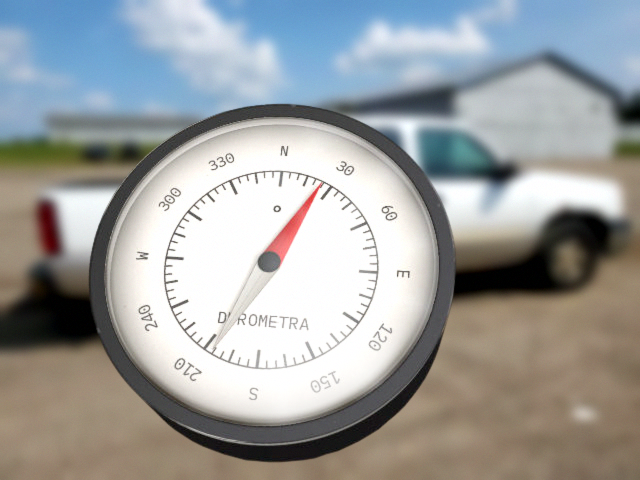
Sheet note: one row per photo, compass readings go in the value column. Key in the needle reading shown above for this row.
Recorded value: 25 °
